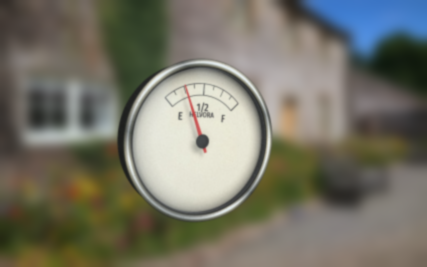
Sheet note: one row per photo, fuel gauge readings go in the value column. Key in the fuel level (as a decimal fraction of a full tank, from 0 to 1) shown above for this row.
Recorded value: 0.25
